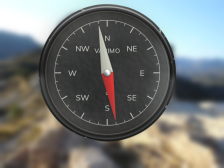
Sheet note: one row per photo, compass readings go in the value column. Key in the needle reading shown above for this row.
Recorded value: 170 °
